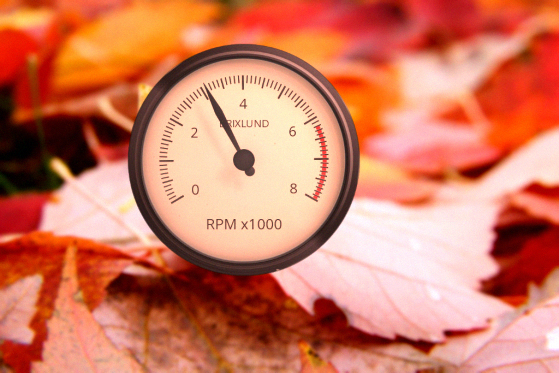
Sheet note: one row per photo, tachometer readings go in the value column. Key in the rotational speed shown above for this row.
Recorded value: 3100 rpm
